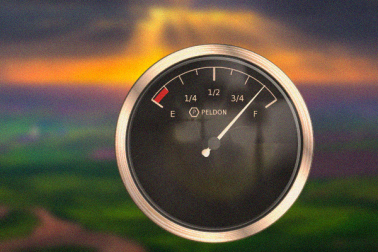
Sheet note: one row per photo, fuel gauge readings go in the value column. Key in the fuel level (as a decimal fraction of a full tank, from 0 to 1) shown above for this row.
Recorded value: 0.875
